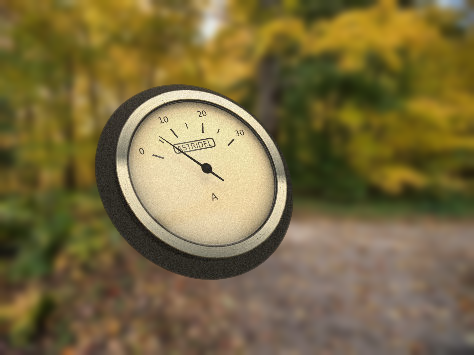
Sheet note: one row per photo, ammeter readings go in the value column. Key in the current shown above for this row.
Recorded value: 5 A
